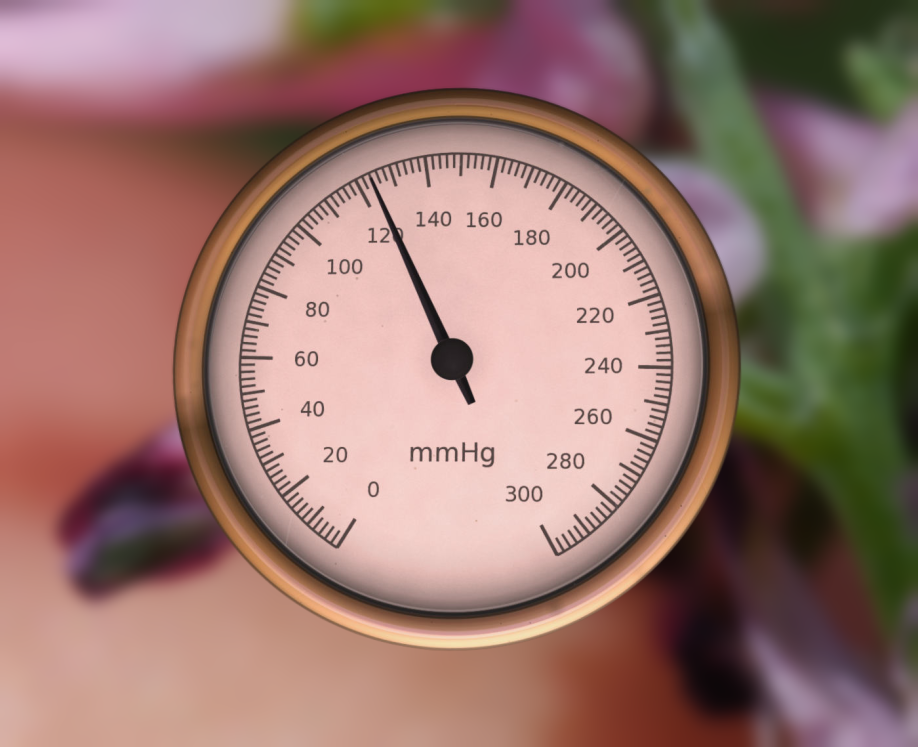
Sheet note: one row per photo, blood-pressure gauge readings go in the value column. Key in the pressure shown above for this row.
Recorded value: 124 mmHg
